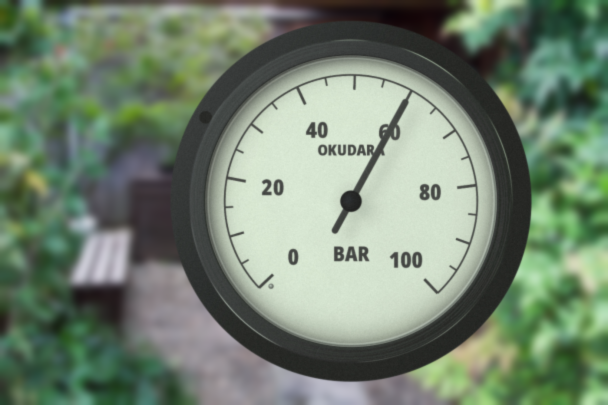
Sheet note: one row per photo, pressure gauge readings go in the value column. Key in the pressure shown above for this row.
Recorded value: 60 bar
